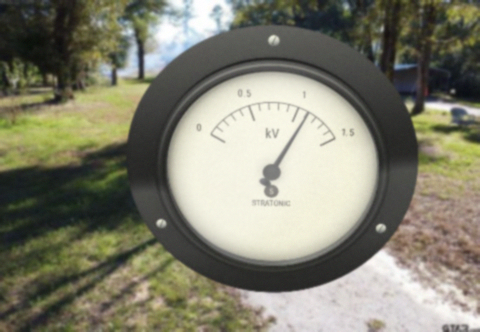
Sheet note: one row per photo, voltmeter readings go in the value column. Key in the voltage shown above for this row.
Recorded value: 1.1 kV
